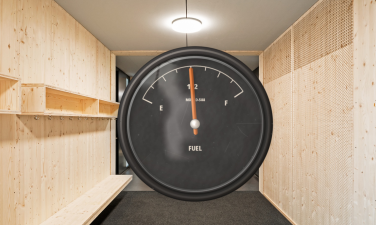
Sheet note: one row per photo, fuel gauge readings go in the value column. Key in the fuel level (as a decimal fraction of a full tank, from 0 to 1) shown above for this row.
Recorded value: 0.5
